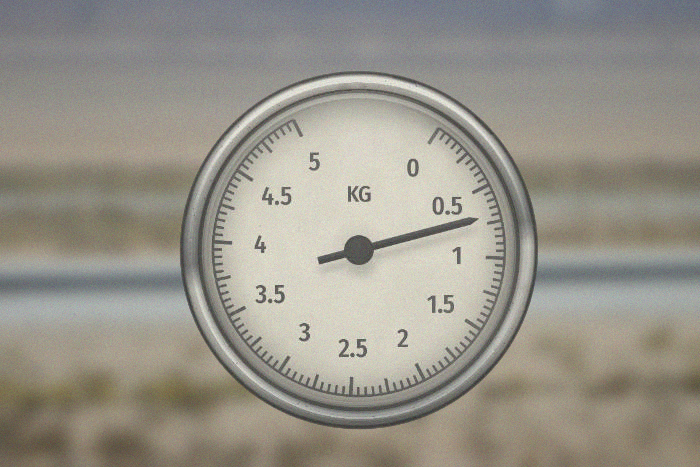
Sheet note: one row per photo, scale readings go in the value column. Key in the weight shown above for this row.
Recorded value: 0.7 kg
